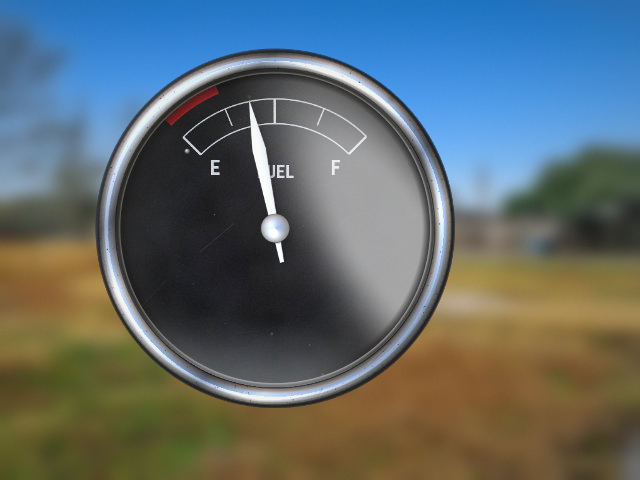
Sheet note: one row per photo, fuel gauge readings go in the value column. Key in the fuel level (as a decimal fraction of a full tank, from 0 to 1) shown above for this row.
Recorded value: 0.375
